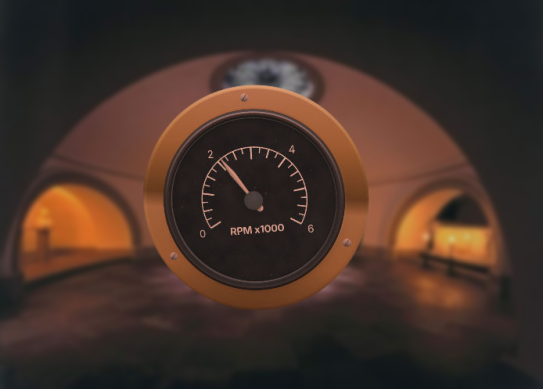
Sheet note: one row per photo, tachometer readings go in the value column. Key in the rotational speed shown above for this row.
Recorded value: 2125 rpm
